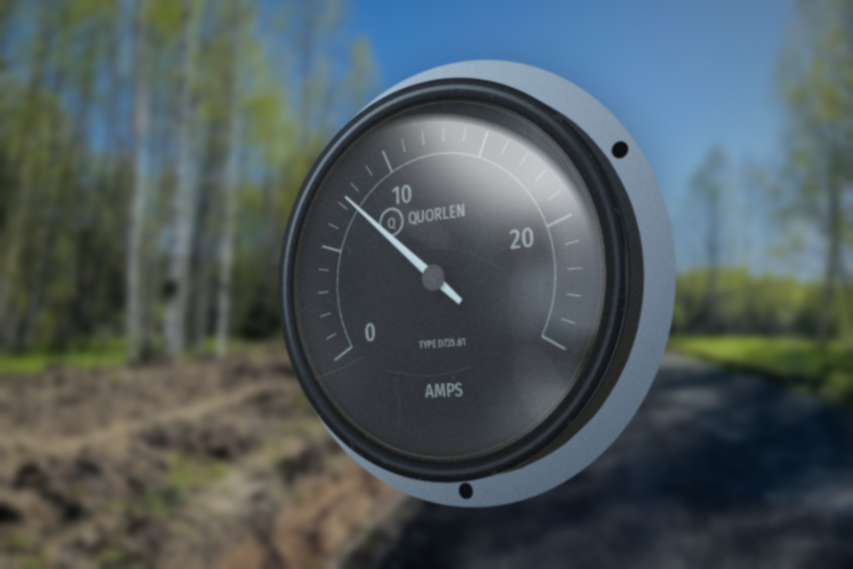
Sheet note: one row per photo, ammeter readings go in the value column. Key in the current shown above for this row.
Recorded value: 7.5 A
